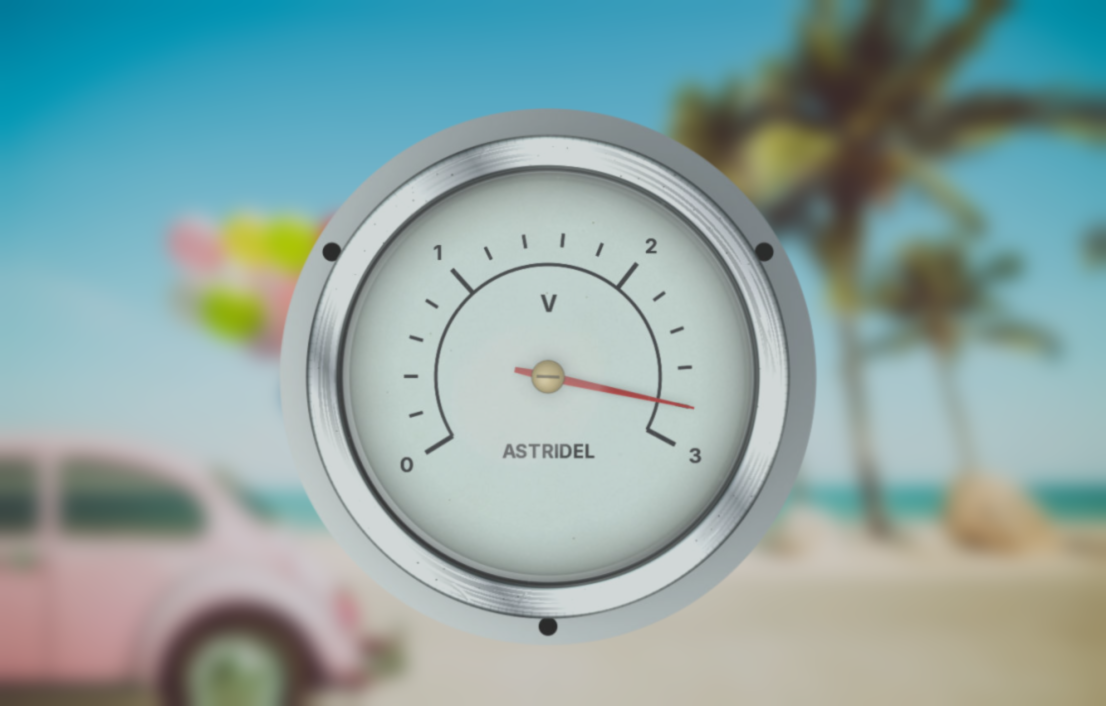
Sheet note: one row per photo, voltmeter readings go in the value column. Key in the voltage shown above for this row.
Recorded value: 2.8 V
